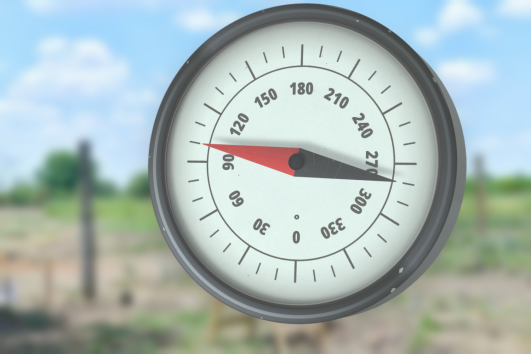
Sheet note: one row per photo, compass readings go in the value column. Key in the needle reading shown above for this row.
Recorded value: 100 °
